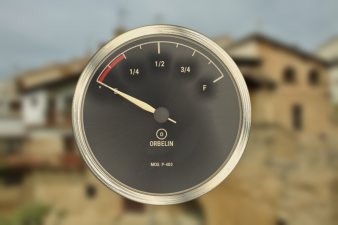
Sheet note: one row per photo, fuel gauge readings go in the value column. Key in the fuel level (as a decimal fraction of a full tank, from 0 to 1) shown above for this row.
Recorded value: 0
